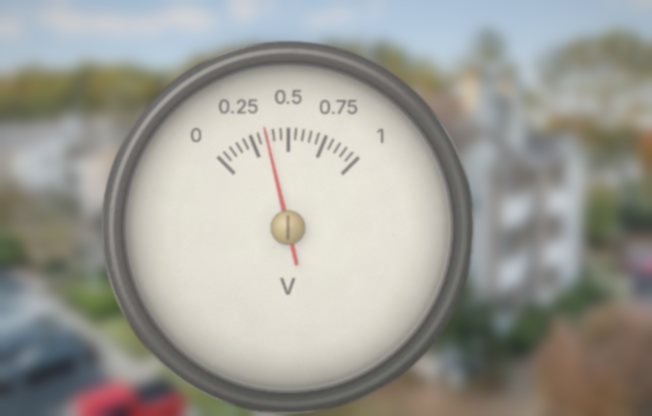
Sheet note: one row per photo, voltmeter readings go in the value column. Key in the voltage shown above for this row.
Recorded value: 0.35 V
